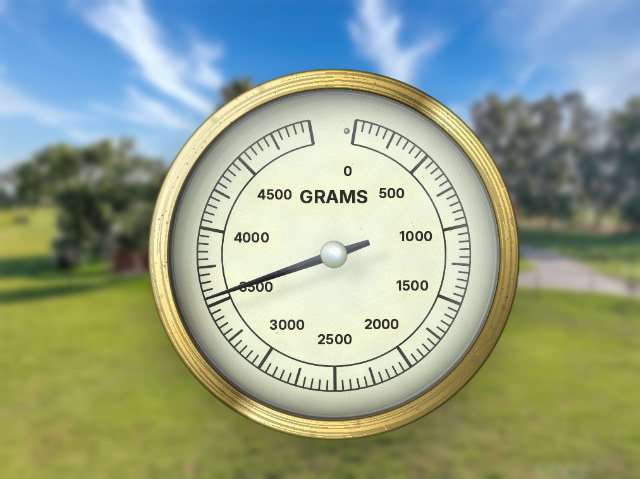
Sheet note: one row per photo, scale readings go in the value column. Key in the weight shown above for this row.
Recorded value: 3550 g
